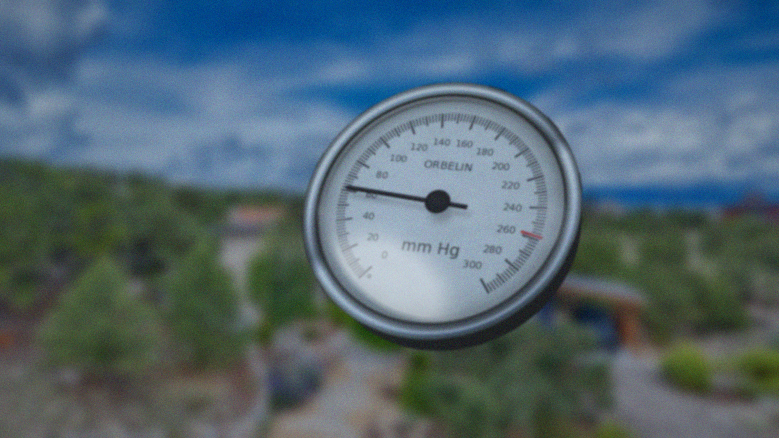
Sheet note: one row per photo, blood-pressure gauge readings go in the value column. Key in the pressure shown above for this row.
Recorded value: 60 mmHg
